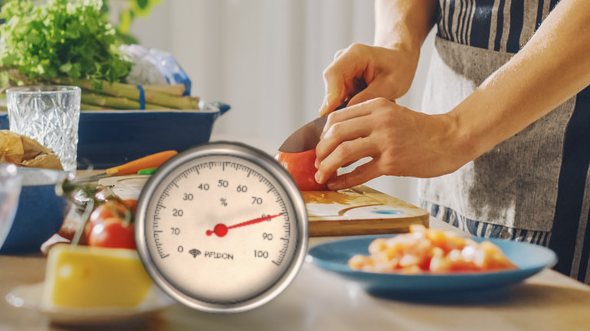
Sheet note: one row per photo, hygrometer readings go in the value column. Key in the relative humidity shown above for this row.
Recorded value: 80 %
